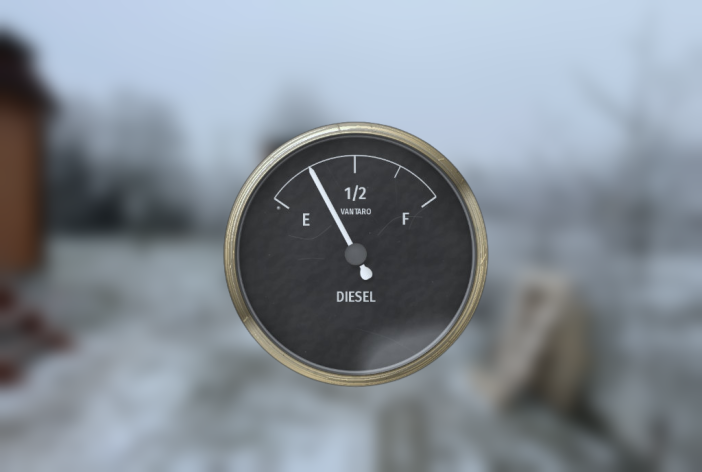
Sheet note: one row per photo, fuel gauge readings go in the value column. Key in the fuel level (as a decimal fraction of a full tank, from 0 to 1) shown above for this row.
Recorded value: 0.25
